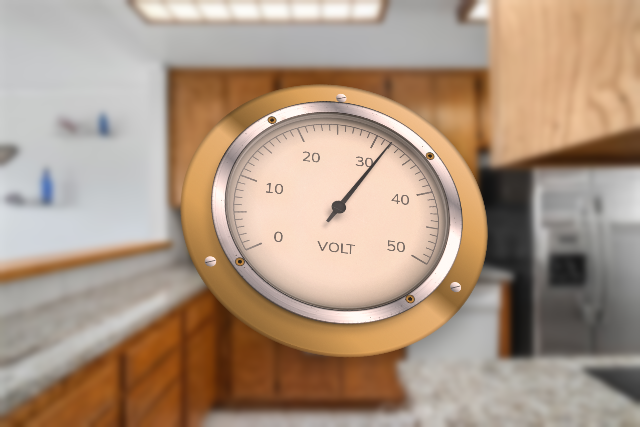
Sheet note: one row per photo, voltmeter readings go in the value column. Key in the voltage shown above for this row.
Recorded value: 32 V
